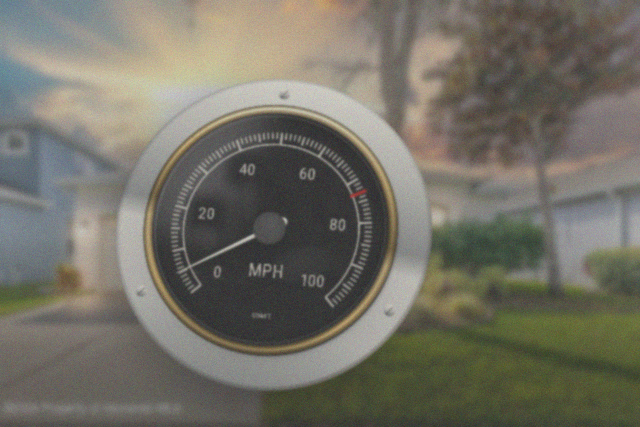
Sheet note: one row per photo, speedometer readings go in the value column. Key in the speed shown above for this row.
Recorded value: 5 mph
